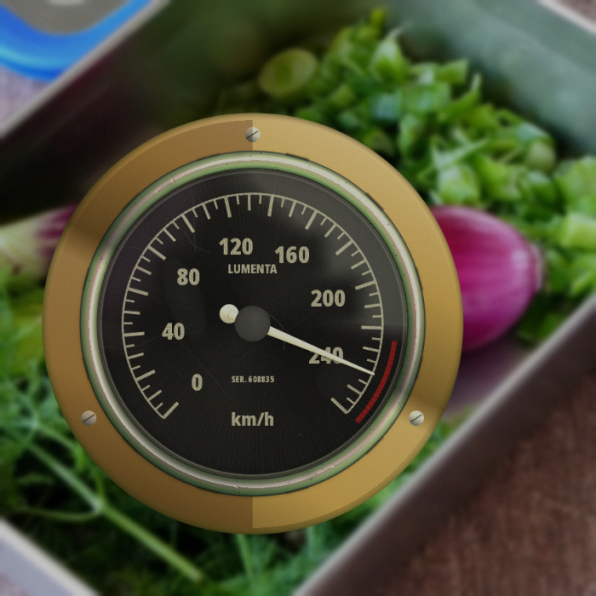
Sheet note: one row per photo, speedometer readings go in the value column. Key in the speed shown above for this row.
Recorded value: 240 km/h
